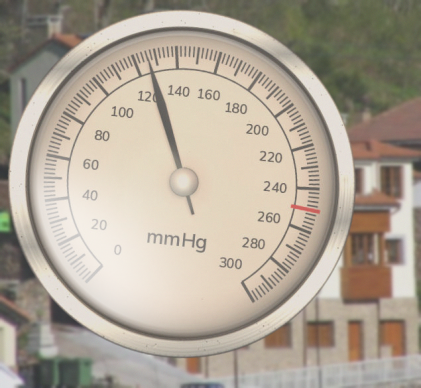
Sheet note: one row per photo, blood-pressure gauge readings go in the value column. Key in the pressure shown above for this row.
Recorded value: 126 mmHg
